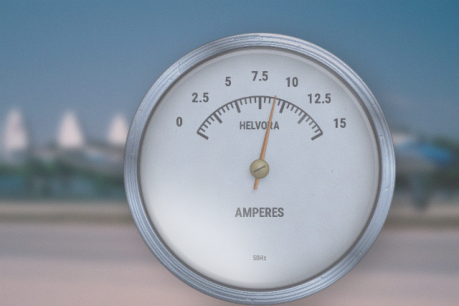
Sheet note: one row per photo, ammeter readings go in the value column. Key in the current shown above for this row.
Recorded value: 9 A
